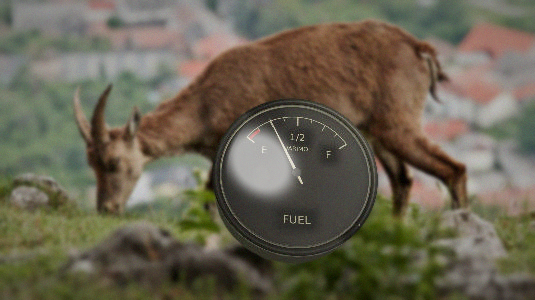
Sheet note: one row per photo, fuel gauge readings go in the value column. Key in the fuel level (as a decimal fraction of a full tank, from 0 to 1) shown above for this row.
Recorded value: 0.25
